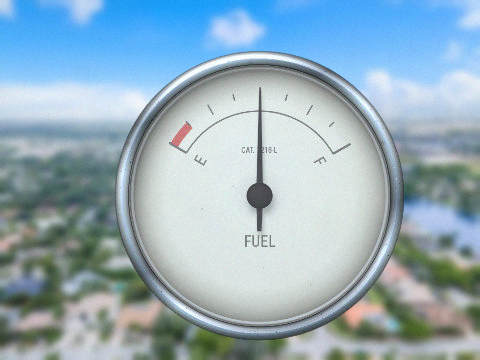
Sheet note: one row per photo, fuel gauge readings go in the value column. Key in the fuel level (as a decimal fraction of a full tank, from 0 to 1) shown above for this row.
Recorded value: 0.5
